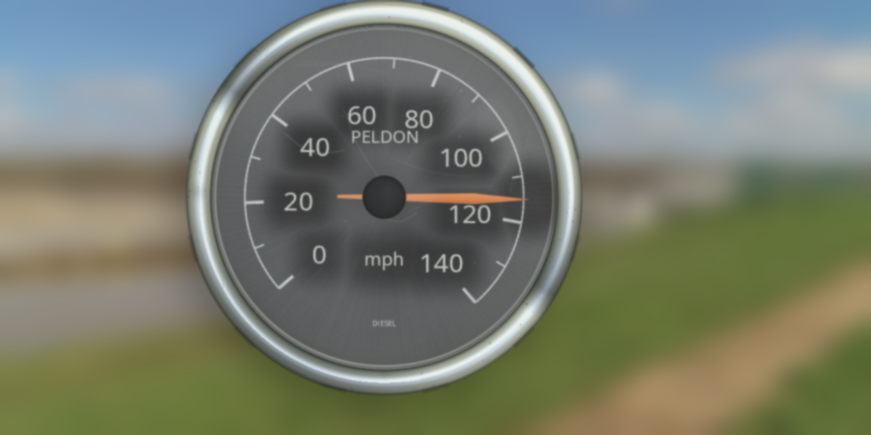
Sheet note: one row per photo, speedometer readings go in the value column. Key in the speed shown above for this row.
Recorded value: 115 mph
